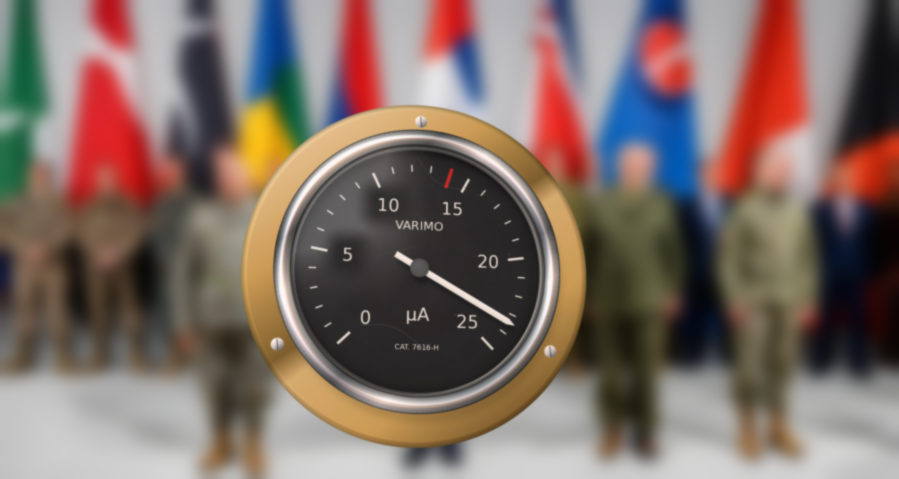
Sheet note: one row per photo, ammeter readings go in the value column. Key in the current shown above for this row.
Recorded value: 23.5 µA
